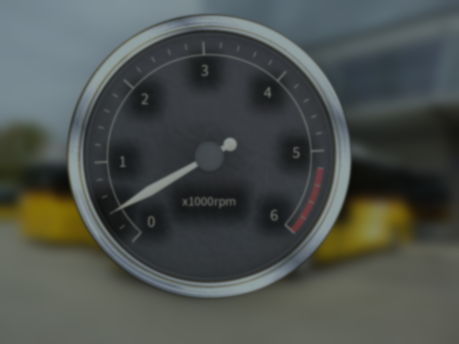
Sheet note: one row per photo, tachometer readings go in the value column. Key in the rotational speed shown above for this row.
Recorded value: 400 rpm
